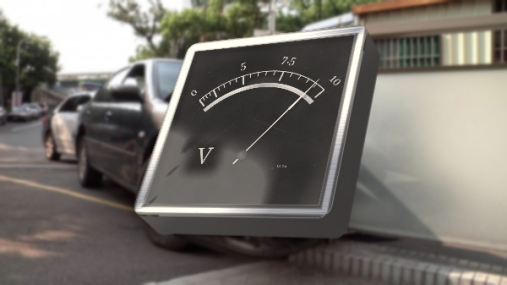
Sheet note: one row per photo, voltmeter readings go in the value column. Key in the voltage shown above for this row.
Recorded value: 9.5 V
